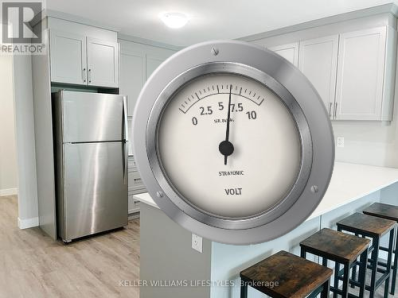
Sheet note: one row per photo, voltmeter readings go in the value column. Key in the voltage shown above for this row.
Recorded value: 6.5 V
